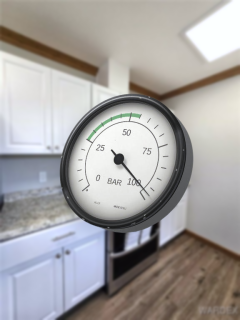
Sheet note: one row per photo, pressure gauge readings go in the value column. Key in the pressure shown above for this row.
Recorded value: 97.5 bar
